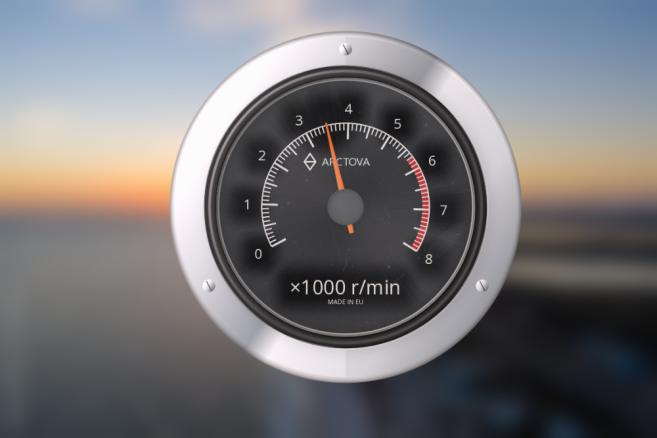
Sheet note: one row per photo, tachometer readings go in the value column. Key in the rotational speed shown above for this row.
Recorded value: 3500 rpm
